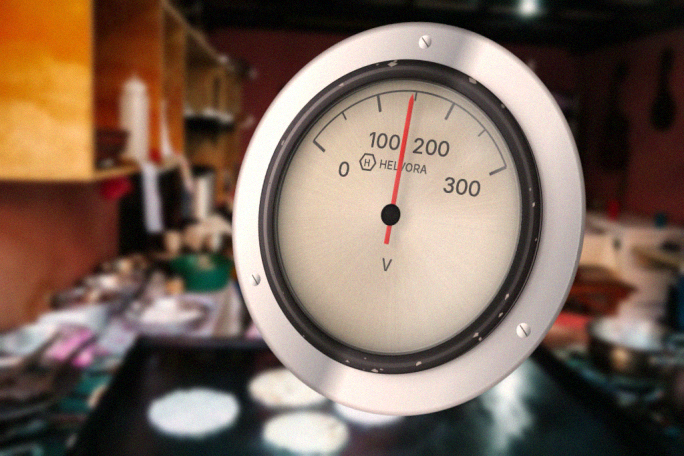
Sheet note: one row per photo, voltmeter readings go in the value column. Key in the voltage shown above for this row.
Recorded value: 150 V
